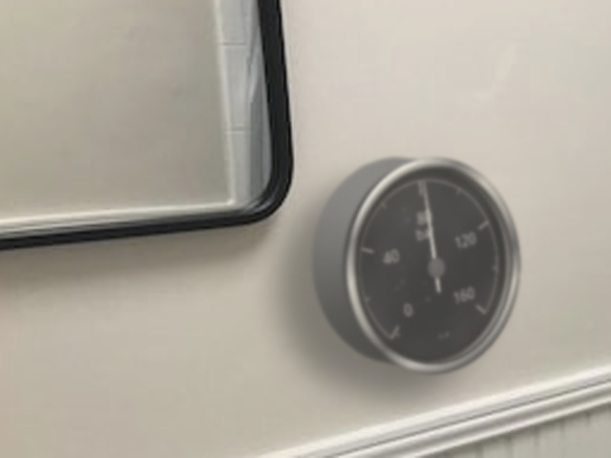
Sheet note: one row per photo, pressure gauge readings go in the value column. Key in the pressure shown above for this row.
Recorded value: 80 bar
